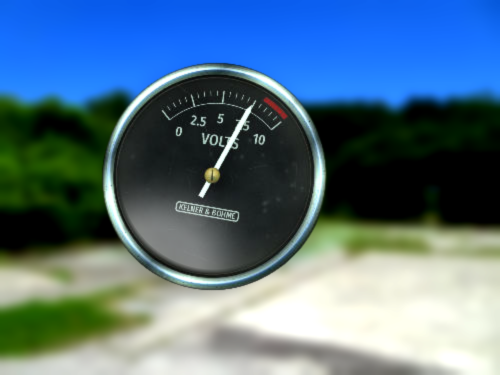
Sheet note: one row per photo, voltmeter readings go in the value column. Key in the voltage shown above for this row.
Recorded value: 7.5 V
